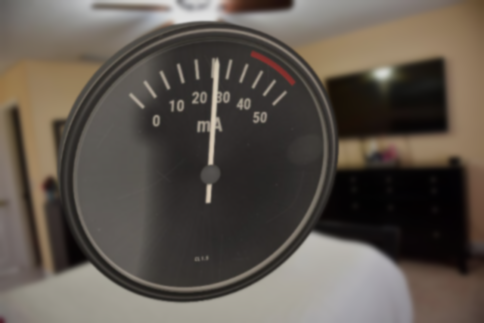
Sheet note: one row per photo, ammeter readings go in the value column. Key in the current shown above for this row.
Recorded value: 25 mA
